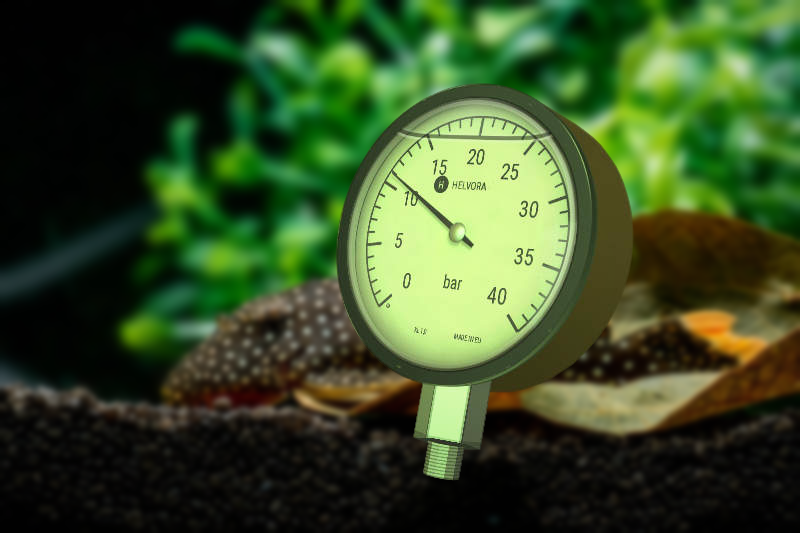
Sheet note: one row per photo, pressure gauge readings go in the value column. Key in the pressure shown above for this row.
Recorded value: 11 bar
